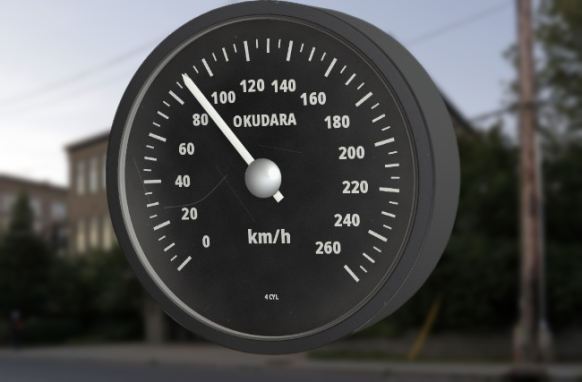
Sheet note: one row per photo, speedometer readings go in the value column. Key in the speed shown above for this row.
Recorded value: 90 km/h
